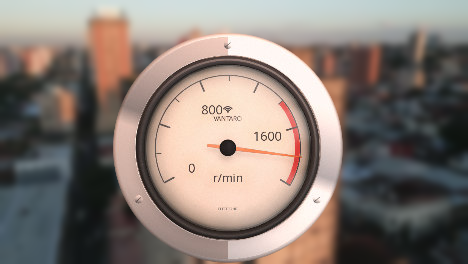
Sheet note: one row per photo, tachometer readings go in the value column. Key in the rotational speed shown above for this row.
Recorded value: 1800 rpm
